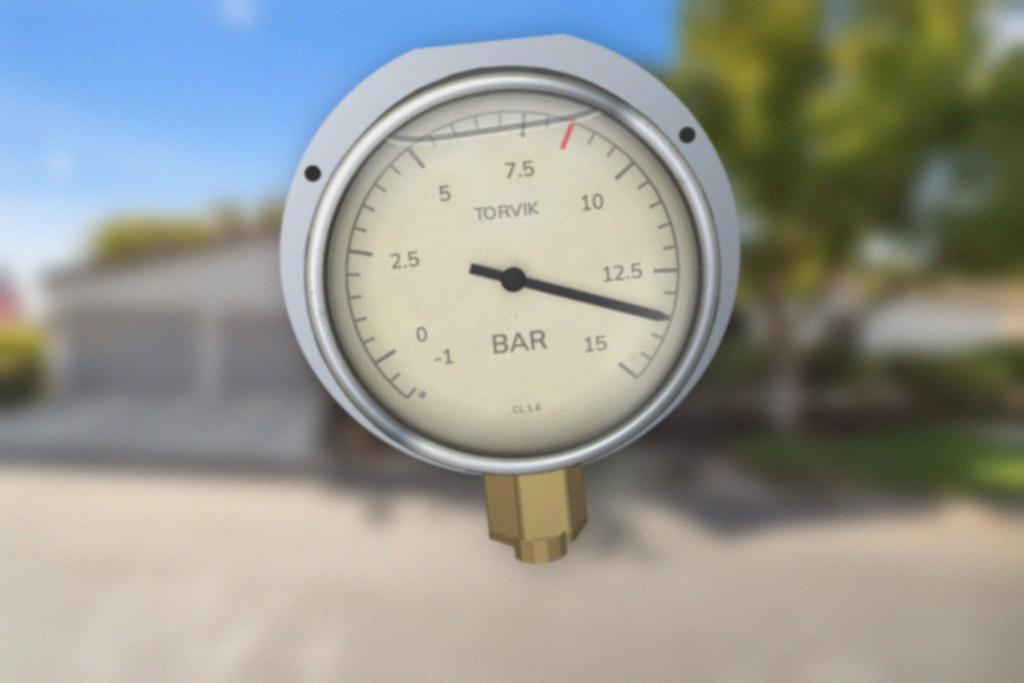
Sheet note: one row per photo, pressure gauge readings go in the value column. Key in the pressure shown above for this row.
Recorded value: 13.5 bar
